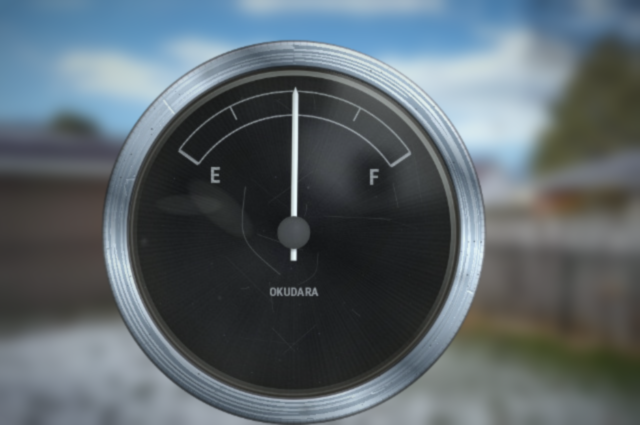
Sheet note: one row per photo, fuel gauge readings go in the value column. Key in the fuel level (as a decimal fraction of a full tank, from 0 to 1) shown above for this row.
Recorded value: 0.5
